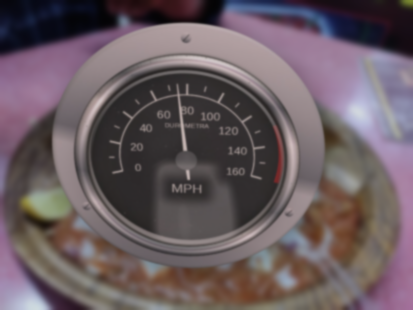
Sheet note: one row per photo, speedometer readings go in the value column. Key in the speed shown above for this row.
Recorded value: 75 mph
